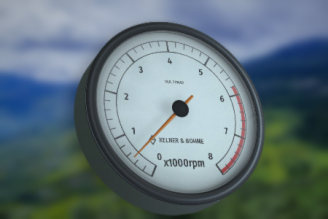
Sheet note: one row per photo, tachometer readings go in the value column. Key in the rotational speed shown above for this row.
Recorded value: 500 rpm
